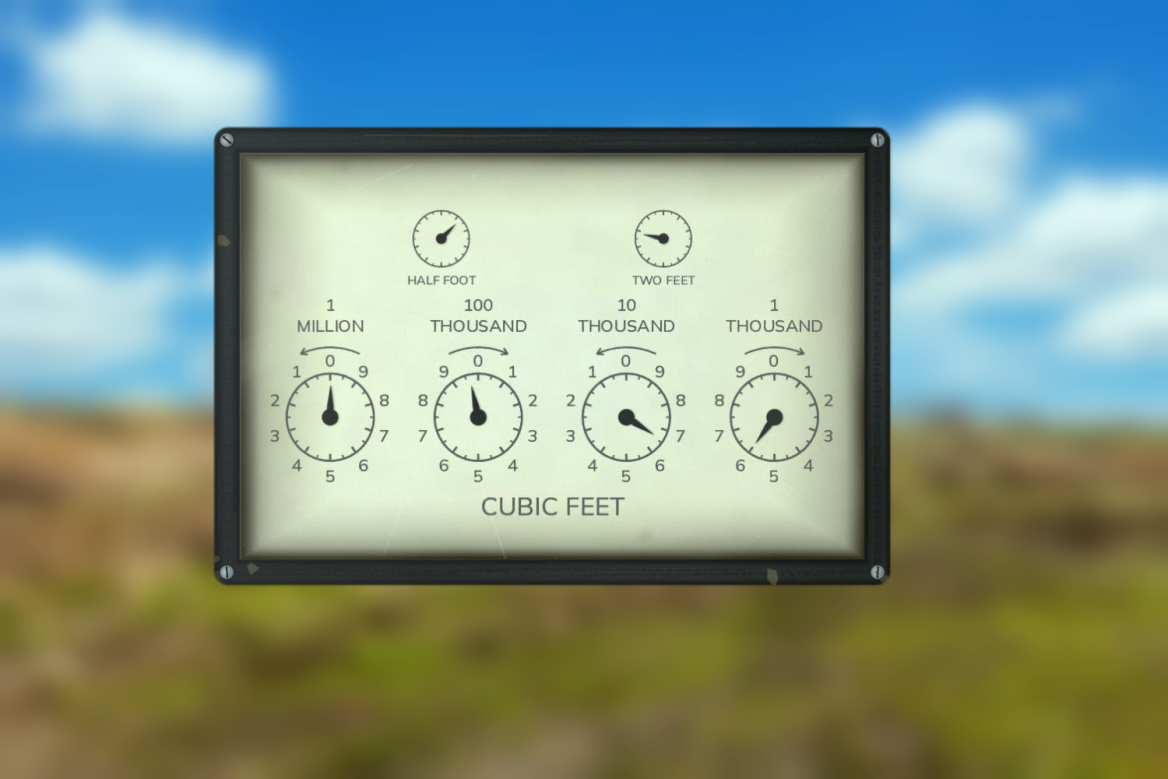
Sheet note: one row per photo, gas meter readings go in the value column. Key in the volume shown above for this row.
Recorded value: 996600 ft³
